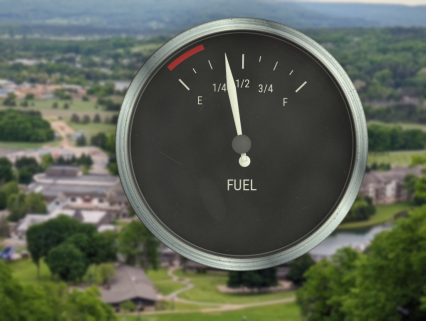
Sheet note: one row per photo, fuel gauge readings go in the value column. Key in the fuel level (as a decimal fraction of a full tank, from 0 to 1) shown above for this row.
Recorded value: 0.375
